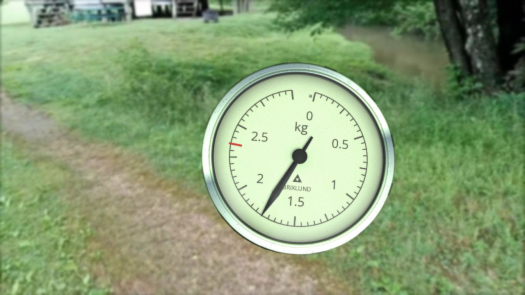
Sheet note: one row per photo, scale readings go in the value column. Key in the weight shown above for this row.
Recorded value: 1.75 kg
